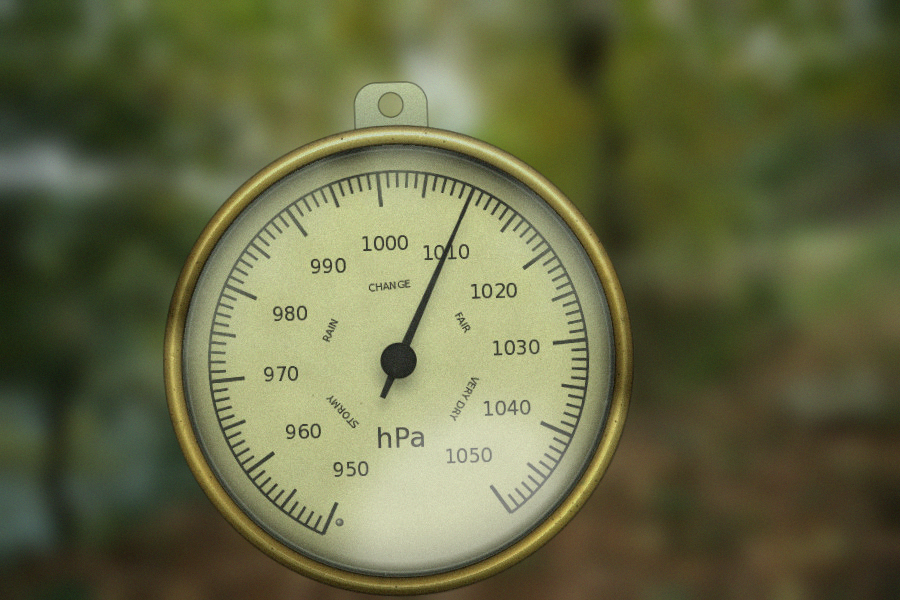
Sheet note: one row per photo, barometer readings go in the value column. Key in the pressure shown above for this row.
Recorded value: 1010 hPa
